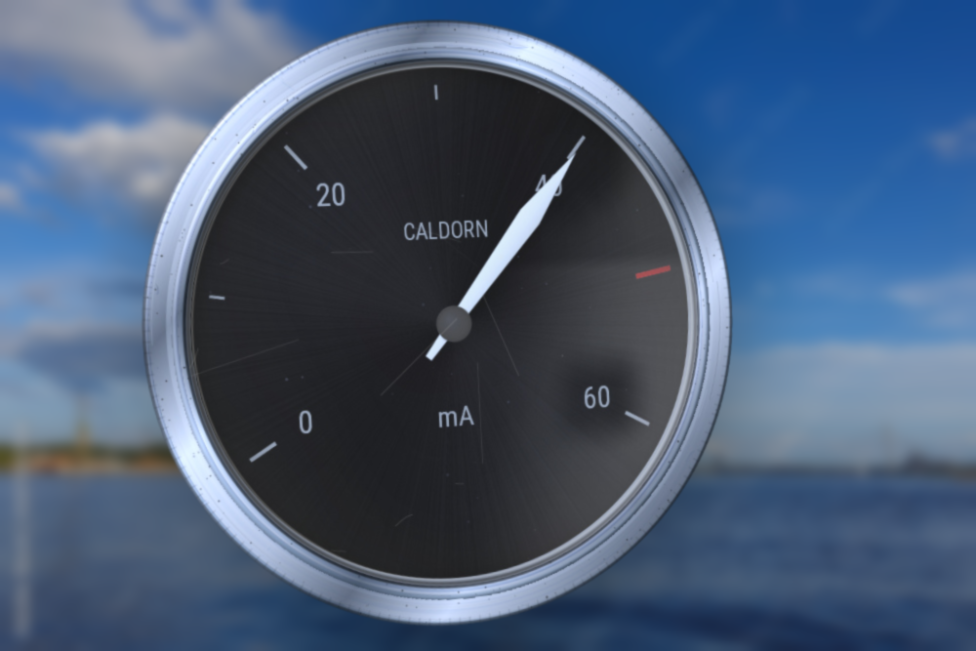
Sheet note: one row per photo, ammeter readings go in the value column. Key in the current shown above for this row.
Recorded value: 40 mA
